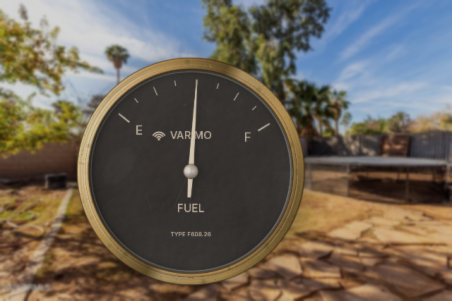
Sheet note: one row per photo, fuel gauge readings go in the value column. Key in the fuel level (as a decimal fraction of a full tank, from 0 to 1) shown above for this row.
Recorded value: 0.5
